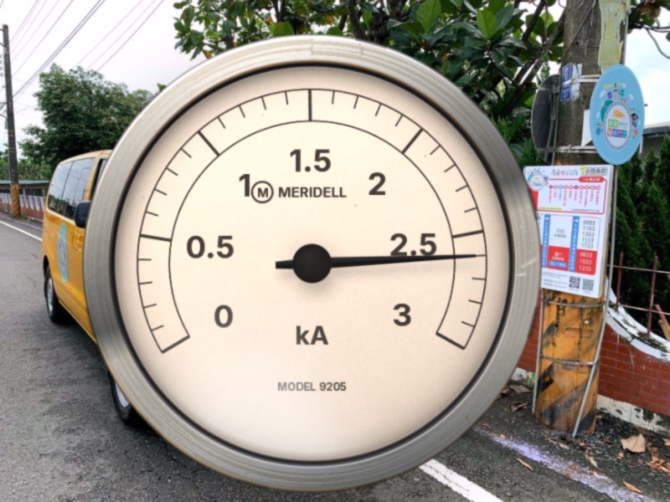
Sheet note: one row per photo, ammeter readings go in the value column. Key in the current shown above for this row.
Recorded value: 2.6 kA
